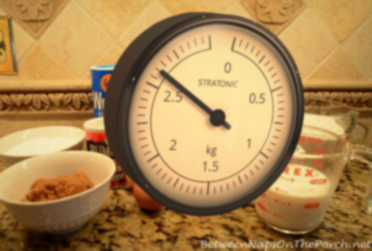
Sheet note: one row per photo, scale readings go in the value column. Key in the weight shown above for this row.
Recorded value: 2.6 kg
